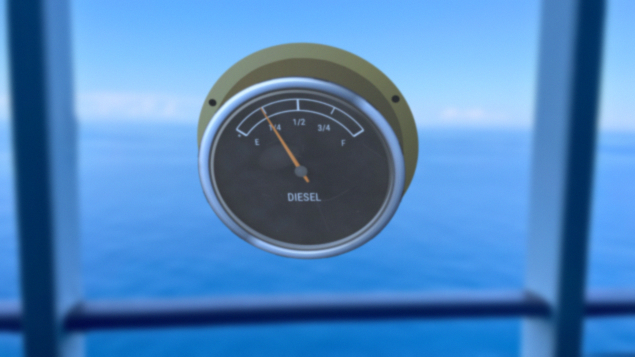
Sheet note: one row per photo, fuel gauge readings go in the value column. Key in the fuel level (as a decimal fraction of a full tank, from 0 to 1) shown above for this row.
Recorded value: 0.25
